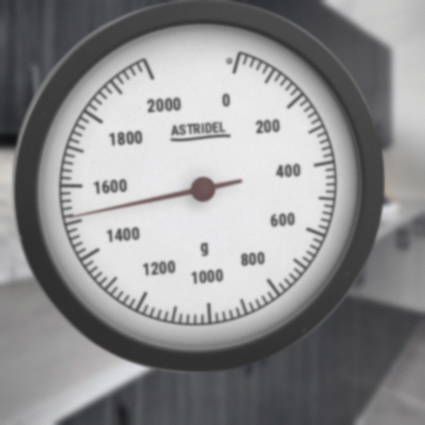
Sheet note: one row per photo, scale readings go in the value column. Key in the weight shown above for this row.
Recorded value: 1520 g
